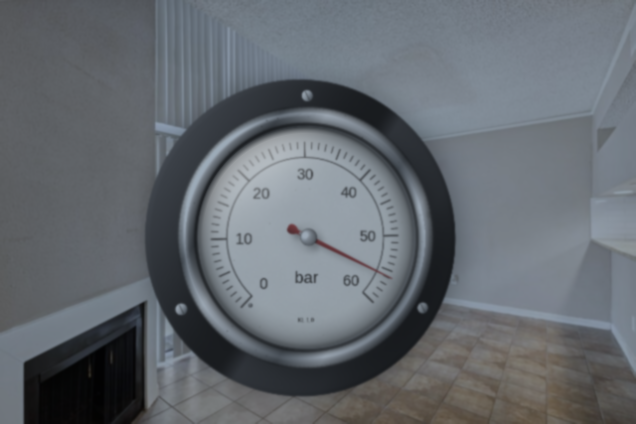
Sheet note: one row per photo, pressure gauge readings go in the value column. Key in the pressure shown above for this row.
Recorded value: 56 bar
